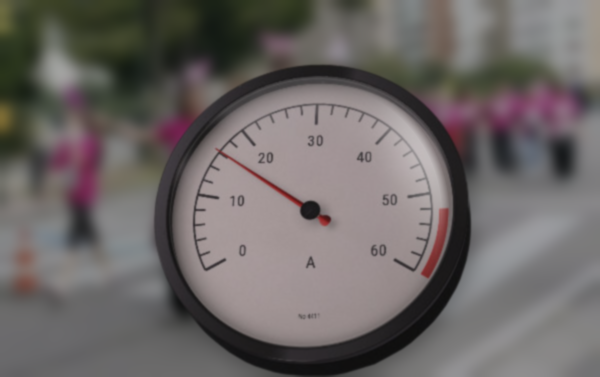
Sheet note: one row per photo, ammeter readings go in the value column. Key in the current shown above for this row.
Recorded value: 16 A
